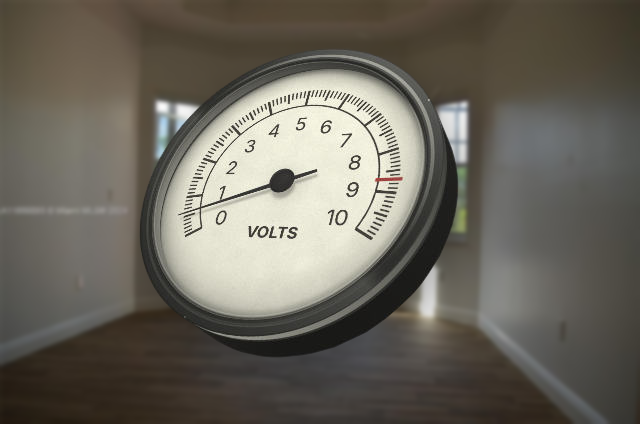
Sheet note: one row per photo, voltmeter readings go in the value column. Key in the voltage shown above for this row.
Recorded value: 0.5 V
